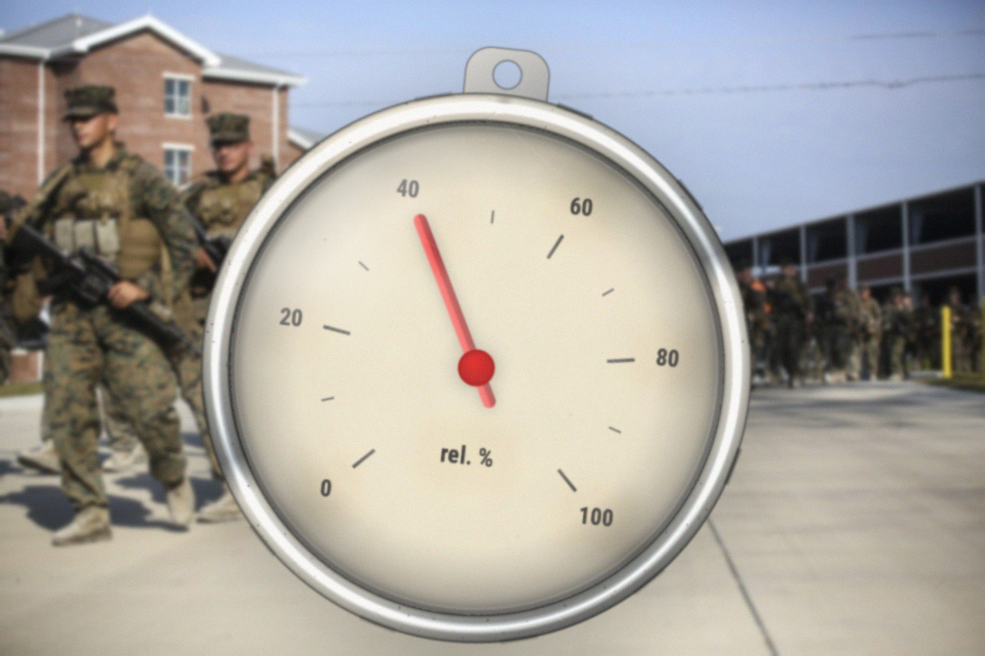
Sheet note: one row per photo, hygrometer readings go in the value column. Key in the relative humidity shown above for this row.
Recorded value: 40 %
